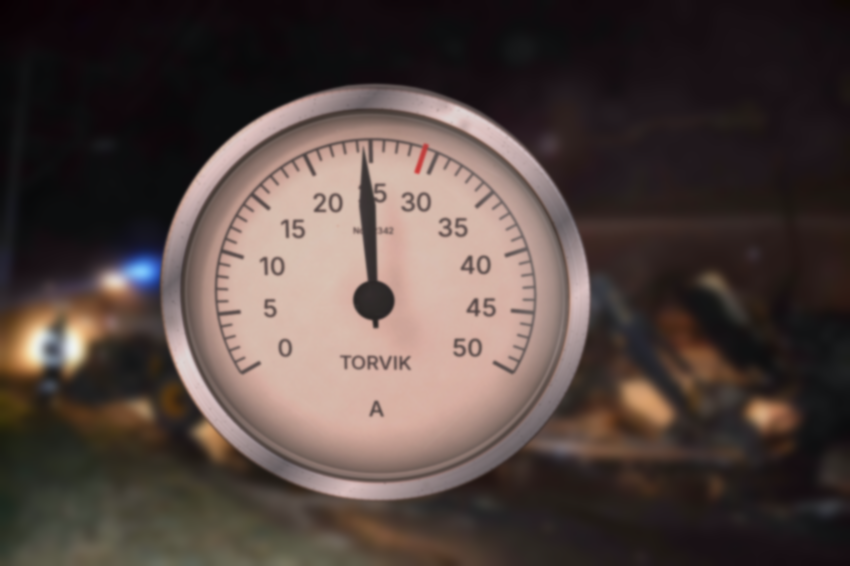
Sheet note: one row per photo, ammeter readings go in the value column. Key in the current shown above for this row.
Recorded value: 24.5 A
